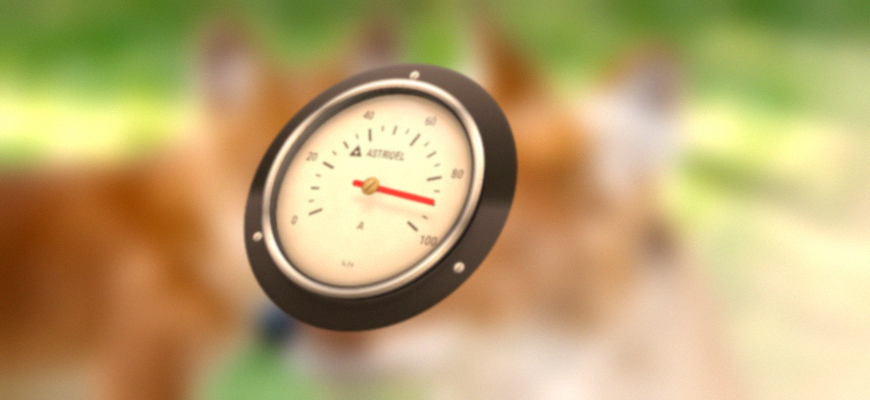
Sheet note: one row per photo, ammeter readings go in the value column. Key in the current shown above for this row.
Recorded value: 90 A
